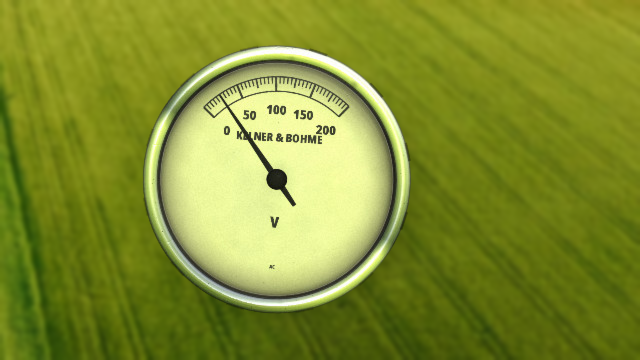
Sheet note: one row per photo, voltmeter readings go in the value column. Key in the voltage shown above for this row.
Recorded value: 25 V
